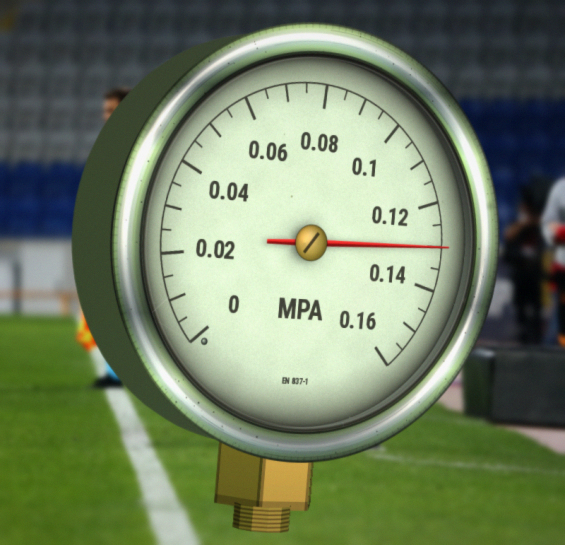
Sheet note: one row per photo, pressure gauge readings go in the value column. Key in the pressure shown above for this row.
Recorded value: 0.13 MPa
